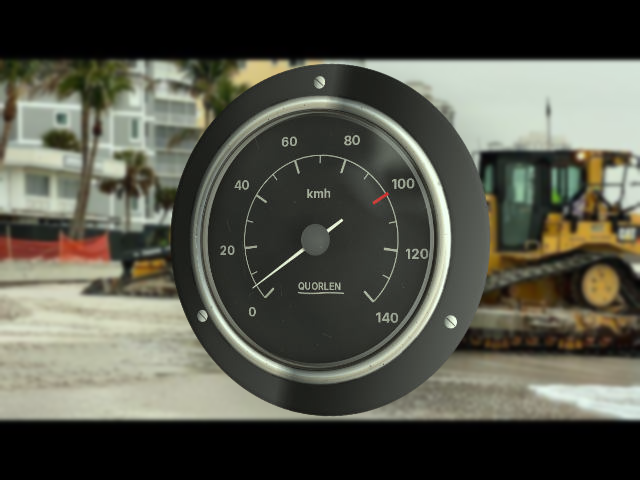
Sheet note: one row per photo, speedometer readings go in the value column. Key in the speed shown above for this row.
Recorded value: 5 km/h
